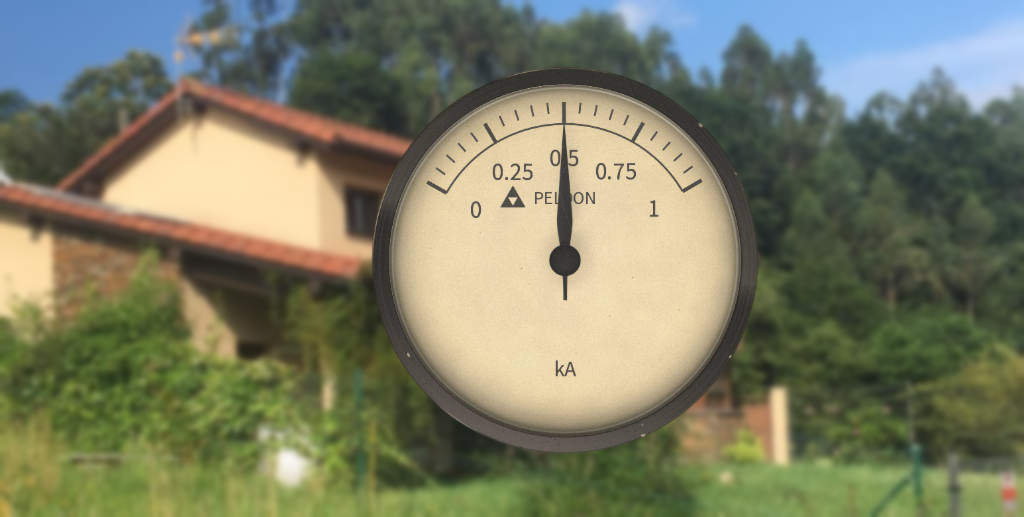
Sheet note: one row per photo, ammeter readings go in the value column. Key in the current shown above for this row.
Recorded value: 0.5 kA
